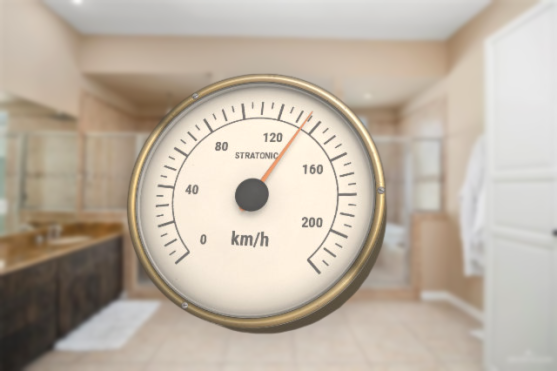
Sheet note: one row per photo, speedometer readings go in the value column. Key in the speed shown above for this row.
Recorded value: 135 km/h
